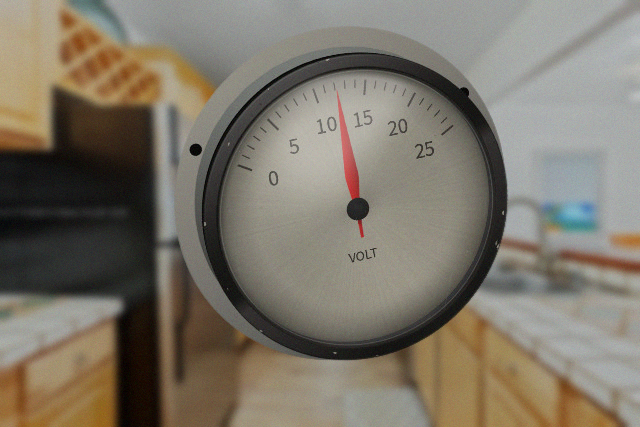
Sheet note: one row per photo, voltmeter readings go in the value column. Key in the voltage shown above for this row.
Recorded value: 12 V
